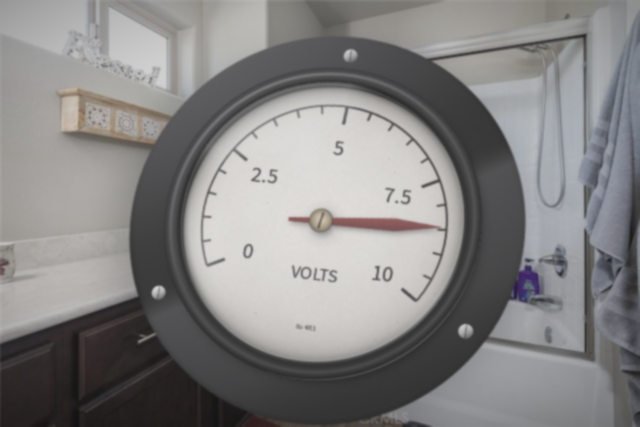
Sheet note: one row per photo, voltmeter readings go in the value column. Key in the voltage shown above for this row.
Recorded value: 8.5 V
